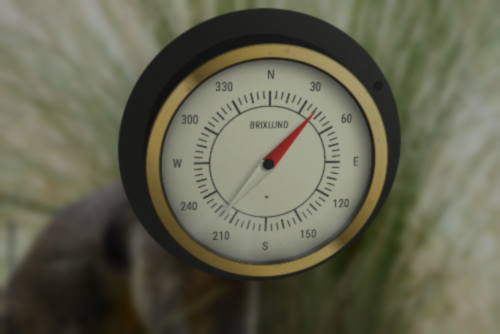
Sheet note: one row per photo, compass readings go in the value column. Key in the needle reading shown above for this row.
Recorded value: 40 °
